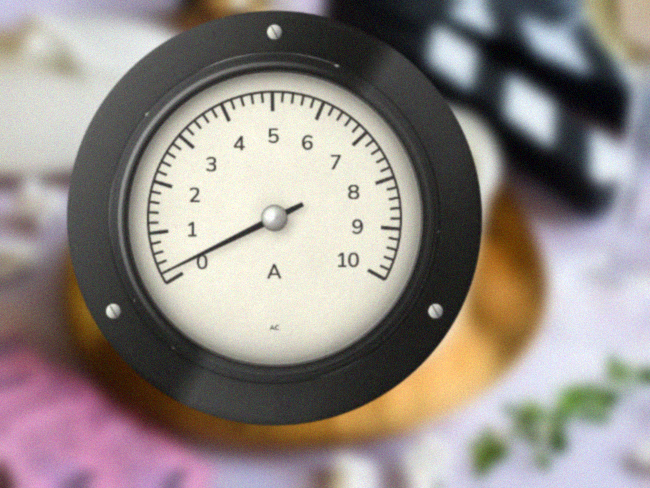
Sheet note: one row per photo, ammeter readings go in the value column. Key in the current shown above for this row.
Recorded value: 0.2 A
